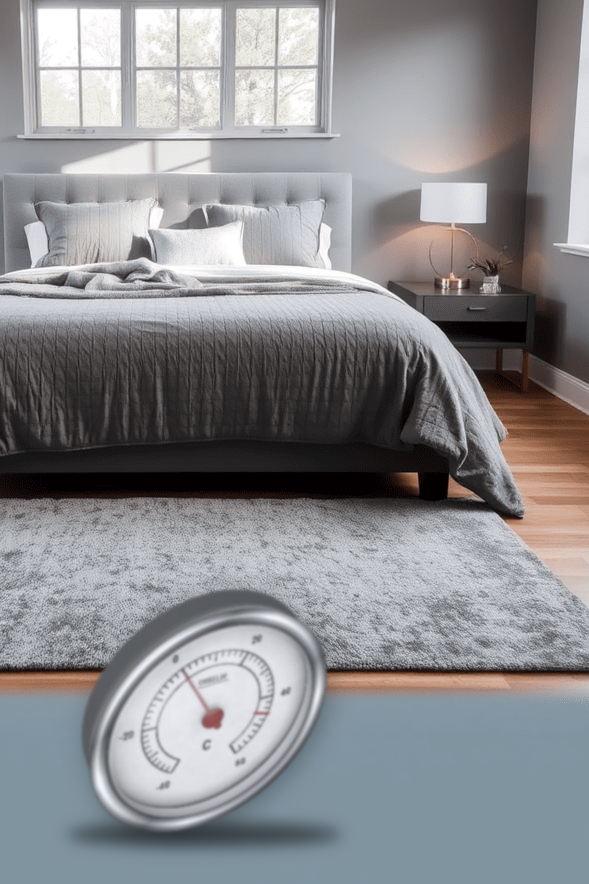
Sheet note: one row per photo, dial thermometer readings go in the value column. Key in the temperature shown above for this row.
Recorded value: 0 °C
